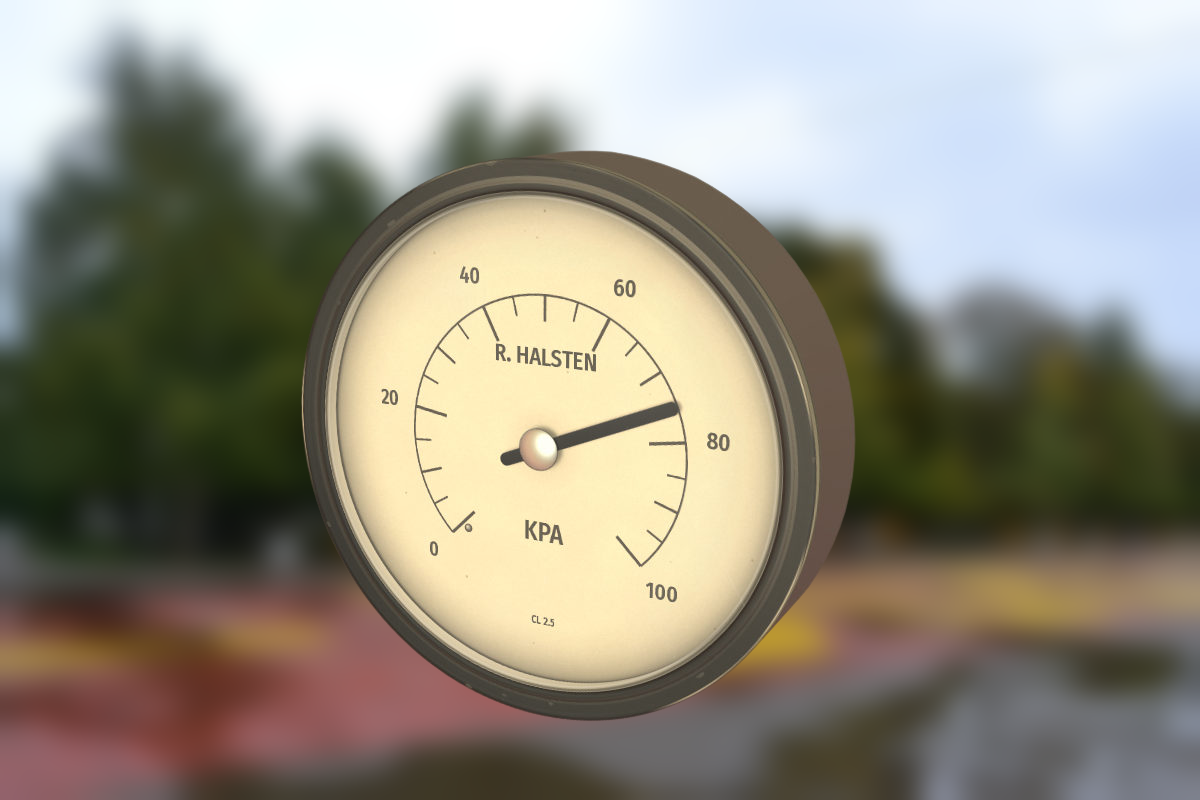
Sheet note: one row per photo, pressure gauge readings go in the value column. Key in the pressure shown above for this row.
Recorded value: 75 kPa
